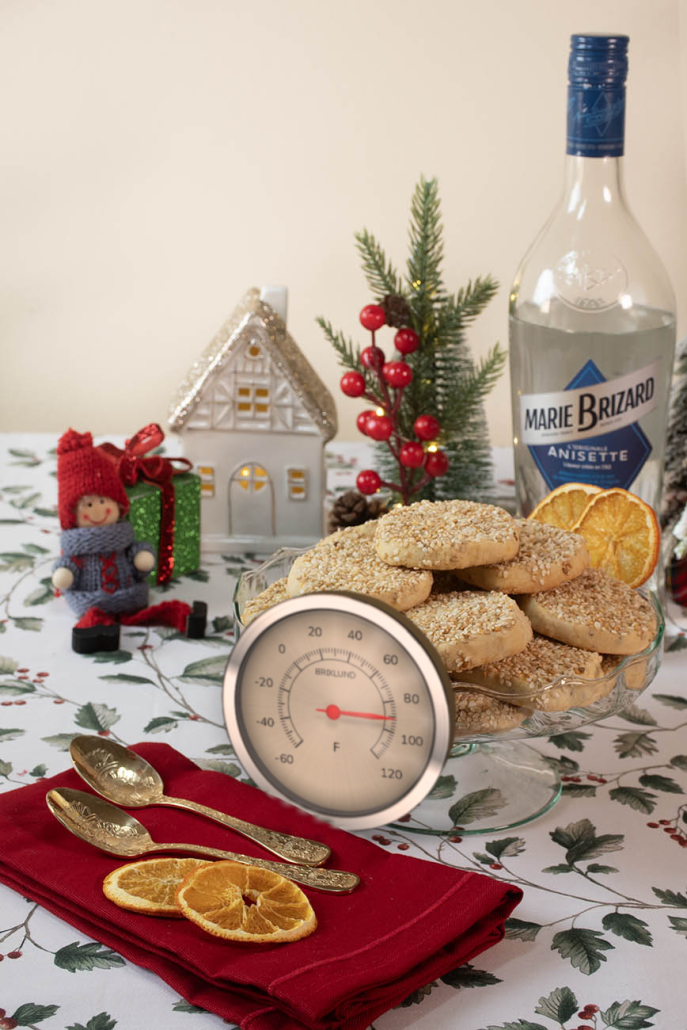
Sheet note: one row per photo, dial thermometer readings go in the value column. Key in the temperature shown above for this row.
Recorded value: 90 °F
